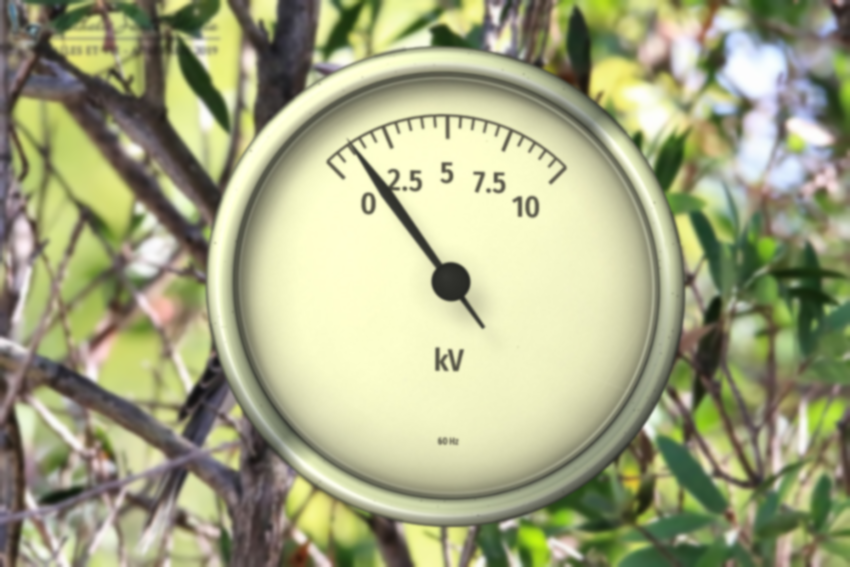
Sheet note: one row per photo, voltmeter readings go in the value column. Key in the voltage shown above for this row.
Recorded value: 1 kV
